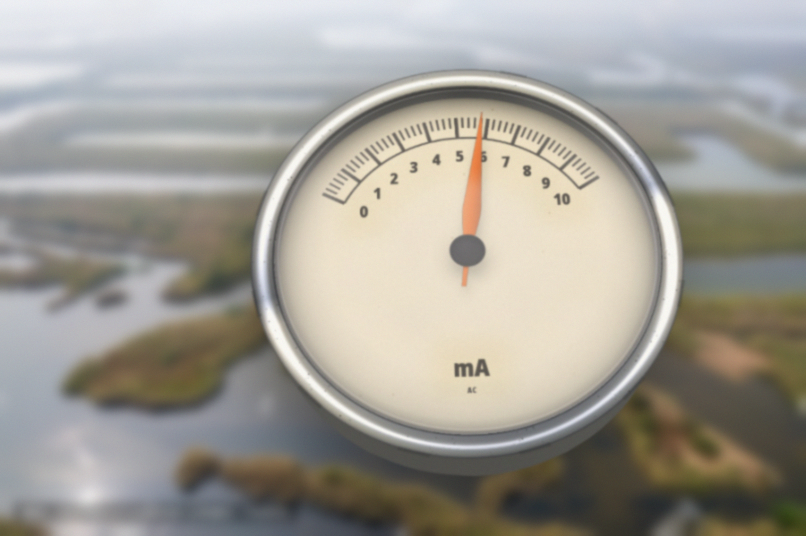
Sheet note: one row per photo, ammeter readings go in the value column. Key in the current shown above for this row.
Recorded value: 5.8 mA
